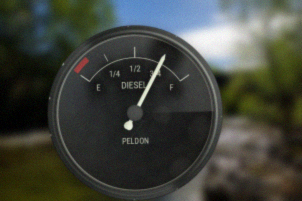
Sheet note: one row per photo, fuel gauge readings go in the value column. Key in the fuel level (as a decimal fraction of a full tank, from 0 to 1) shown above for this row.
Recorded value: 0.75
